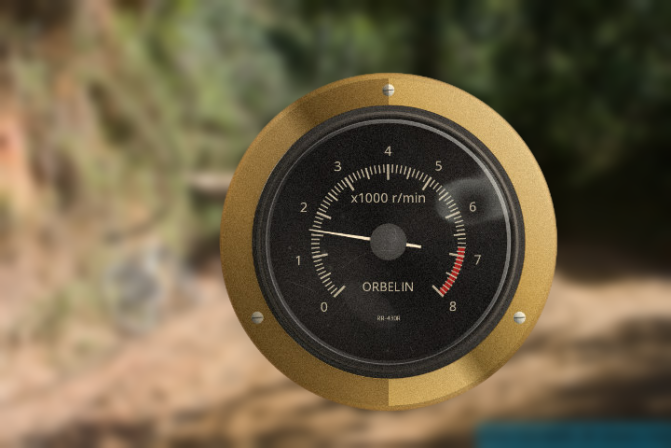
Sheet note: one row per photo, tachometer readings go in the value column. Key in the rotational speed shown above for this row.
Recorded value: 1600 rpm
